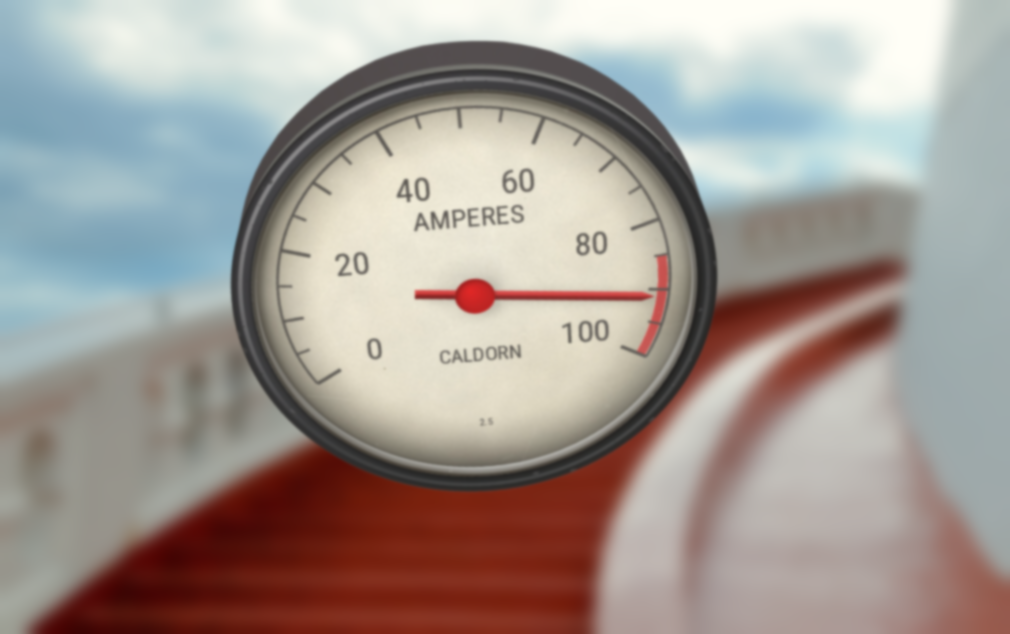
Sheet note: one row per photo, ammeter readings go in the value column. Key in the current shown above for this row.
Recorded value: 90 A
